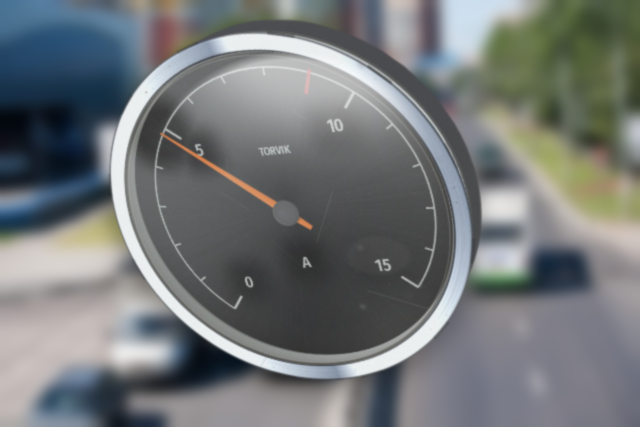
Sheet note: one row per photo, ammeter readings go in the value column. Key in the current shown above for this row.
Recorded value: 5 A
